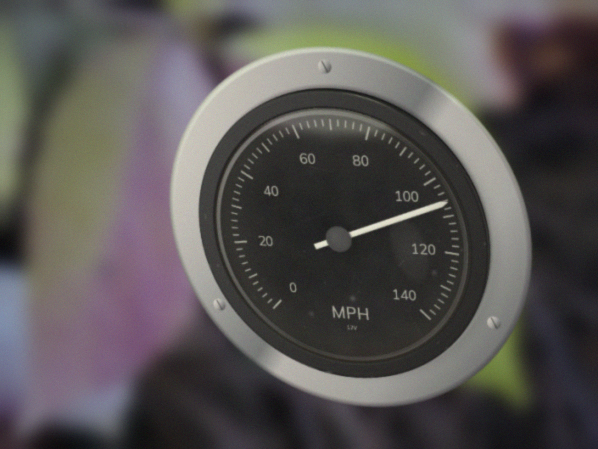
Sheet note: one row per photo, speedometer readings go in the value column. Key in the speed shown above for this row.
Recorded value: 106 mph
